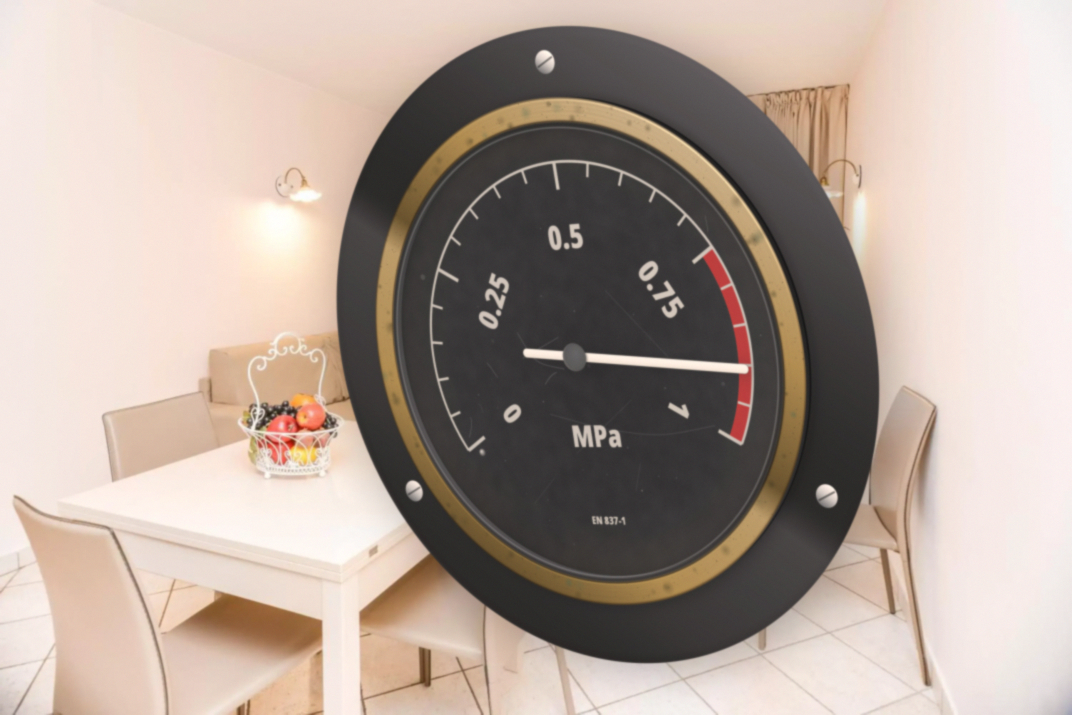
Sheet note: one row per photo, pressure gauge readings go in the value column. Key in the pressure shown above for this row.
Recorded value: 0.9 MPa
